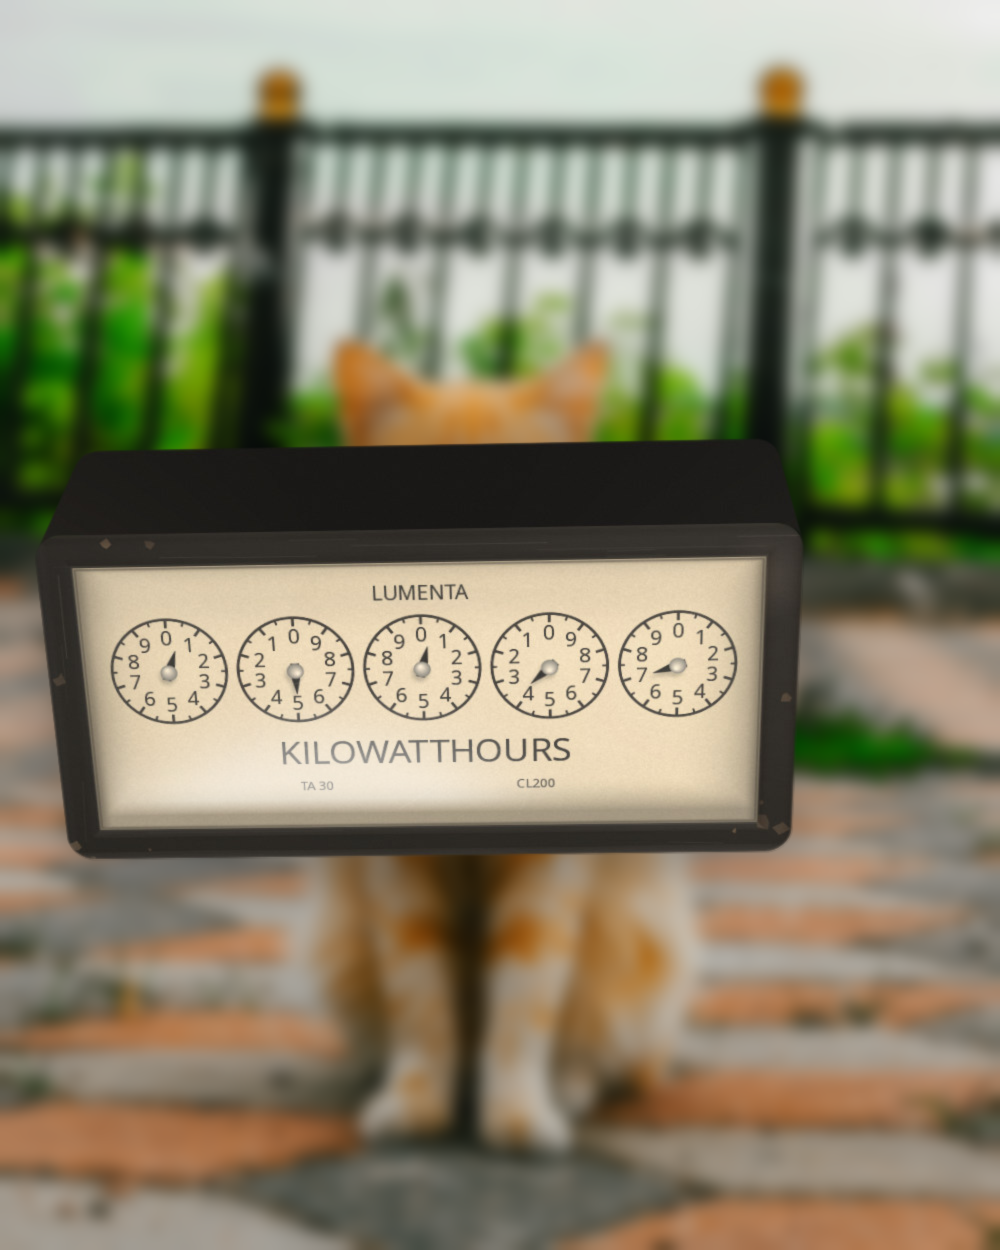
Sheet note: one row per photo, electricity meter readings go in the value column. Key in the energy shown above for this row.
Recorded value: 5037 kWh
